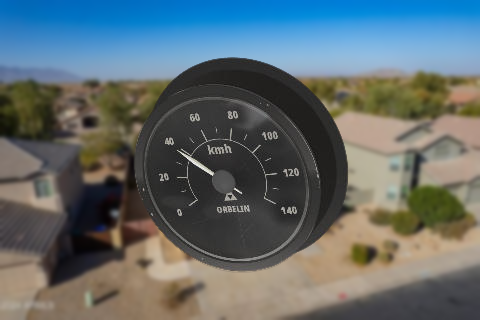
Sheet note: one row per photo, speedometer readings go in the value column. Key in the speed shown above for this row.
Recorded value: 40 km/h
